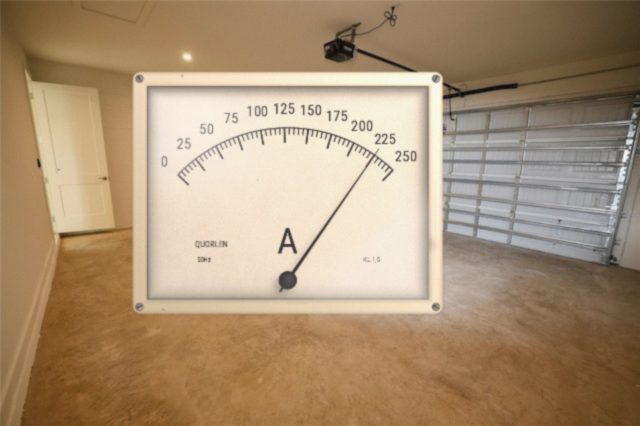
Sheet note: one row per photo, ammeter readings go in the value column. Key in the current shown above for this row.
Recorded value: 225 A
